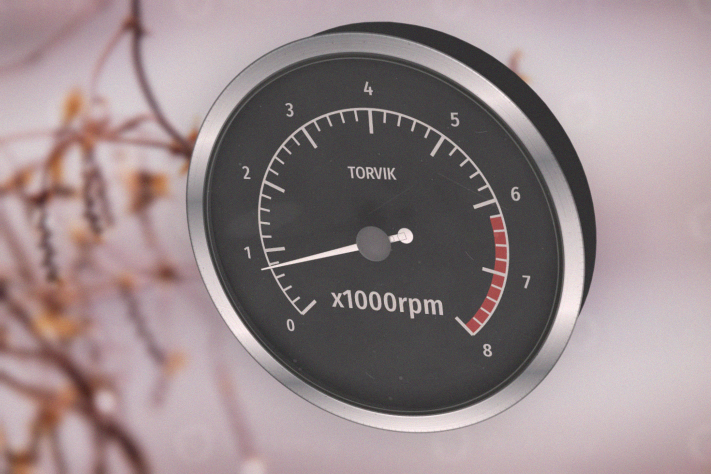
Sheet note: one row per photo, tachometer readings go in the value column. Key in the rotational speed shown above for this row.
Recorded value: 800 rpm
